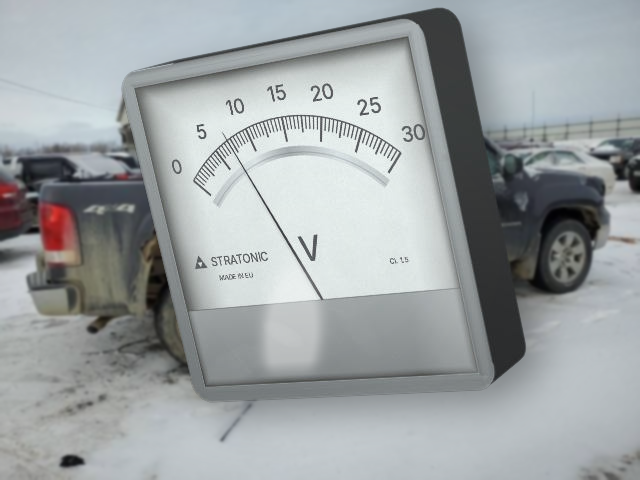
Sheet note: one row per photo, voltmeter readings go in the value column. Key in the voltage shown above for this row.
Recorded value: 7.5 V
